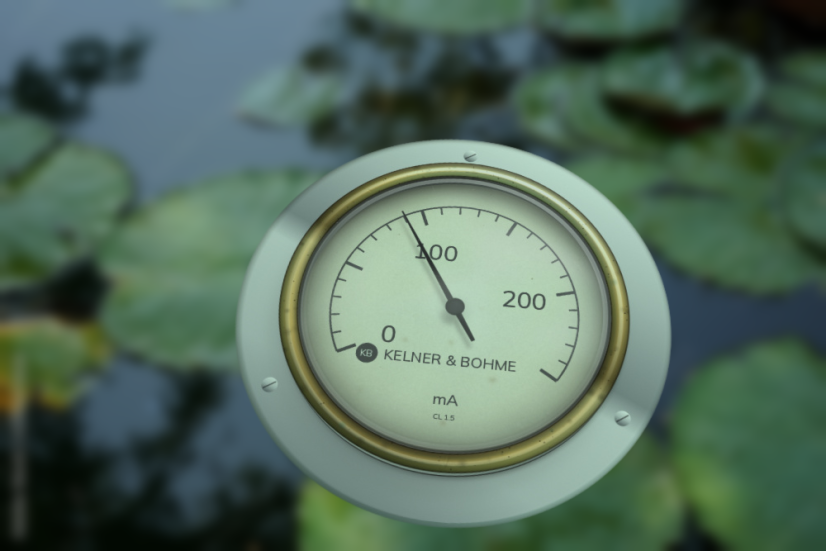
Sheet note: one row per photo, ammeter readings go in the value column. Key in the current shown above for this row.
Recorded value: 90 mA
